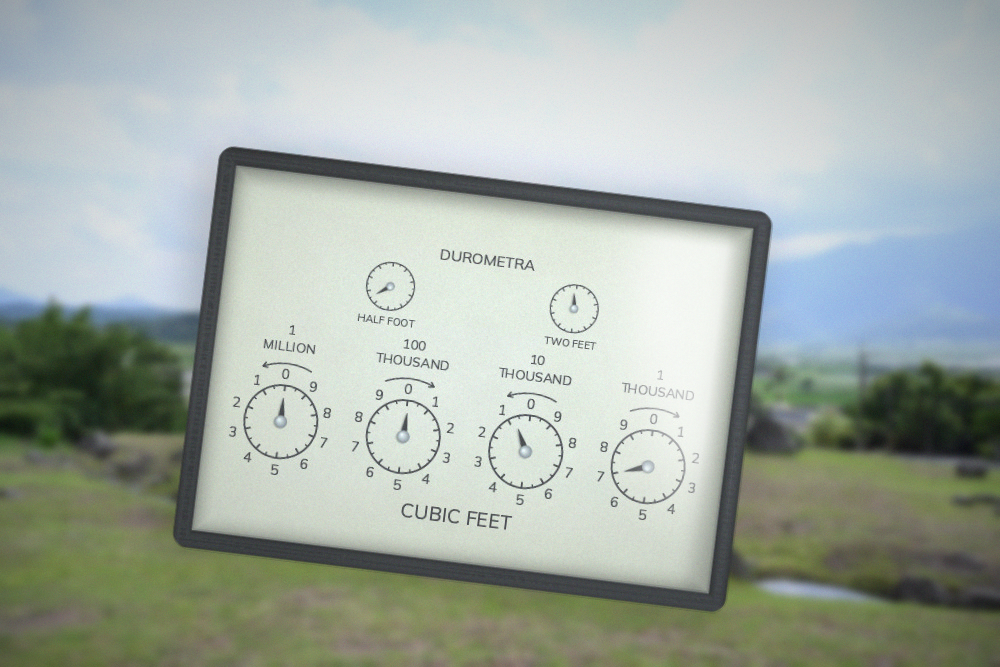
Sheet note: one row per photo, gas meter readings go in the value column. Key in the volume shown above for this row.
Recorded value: 700 ft³
